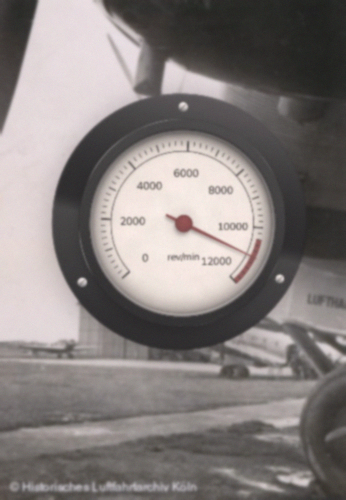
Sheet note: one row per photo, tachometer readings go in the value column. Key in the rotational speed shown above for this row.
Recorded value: 11000 rpm
